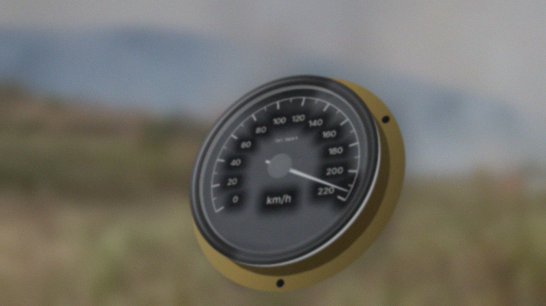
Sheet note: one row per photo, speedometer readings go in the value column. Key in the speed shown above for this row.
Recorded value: 215 km/h
